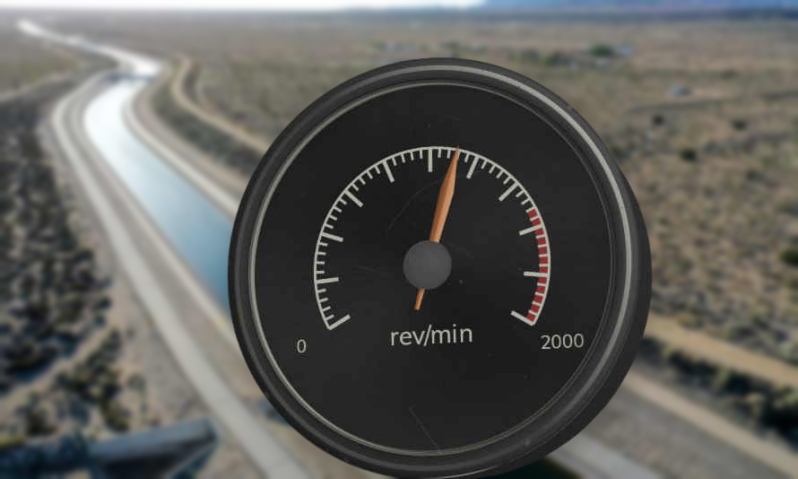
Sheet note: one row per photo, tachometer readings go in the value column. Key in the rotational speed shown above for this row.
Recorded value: 1120 rpm
